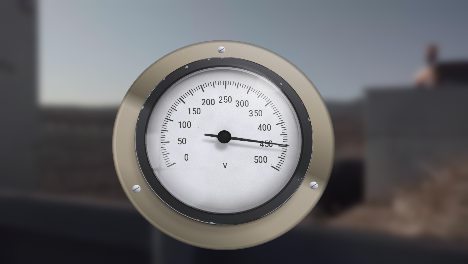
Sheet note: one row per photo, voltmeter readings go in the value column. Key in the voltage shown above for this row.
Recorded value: 450 V
